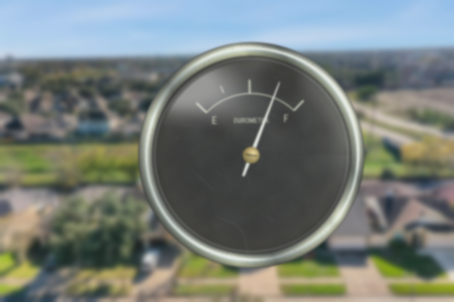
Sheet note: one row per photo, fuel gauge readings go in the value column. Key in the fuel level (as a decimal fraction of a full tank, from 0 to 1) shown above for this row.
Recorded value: 0.75
